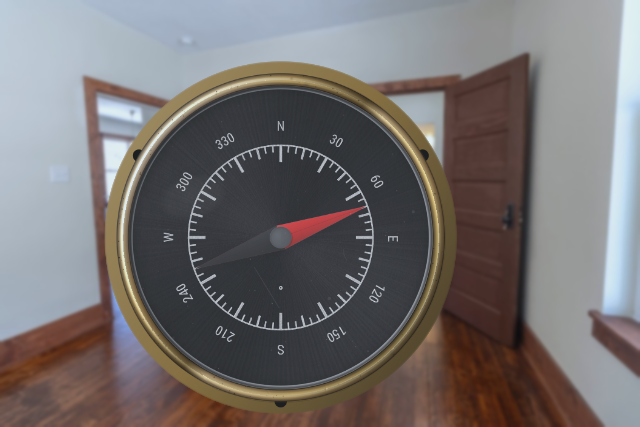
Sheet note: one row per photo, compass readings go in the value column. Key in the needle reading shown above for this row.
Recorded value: 70 °
